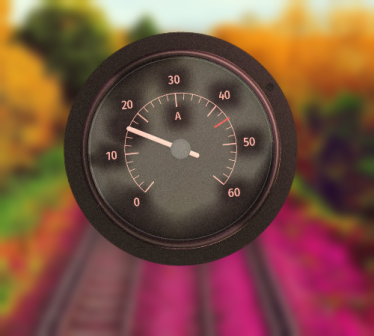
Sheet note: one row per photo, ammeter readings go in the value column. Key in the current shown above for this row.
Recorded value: 16 A
